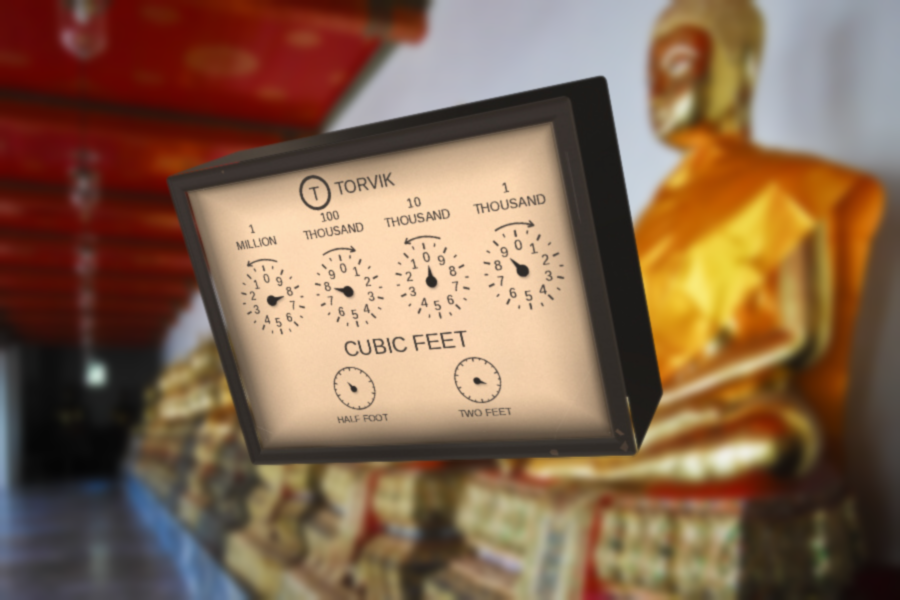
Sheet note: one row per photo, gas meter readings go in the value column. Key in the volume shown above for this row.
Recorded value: 779900 ft³
